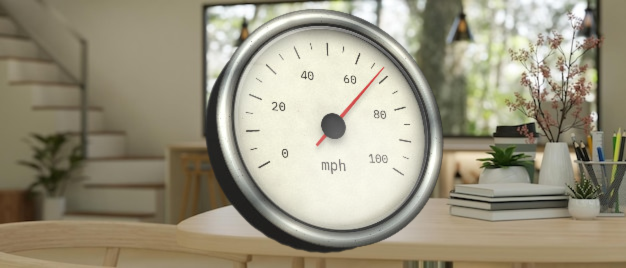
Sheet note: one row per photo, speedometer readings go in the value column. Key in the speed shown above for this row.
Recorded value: 67.5 mph
